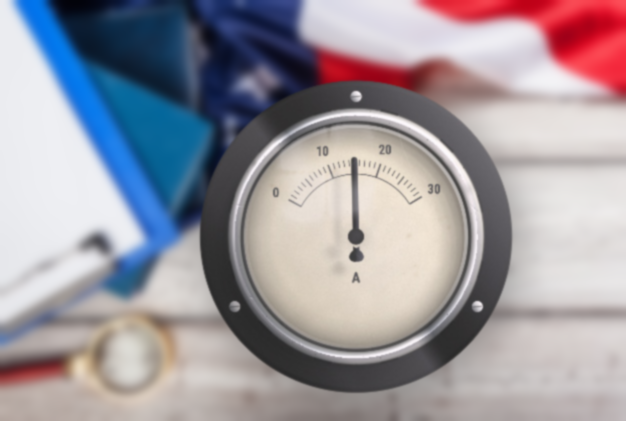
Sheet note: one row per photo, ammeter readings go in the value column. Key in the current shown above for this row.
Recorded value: 15 A
